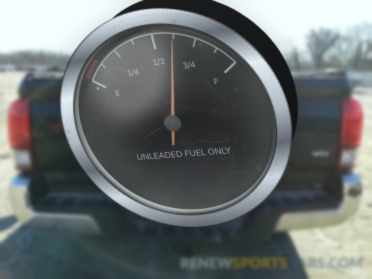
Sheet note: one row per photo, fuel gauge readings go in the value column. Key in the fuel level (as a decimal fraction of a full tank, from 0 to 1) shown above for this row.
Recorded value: 0.625
